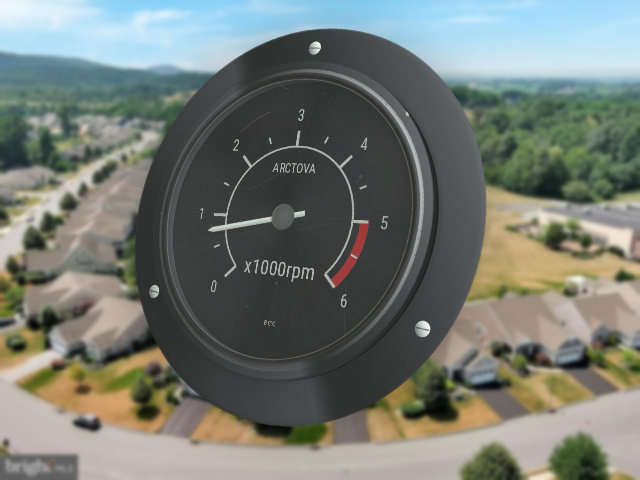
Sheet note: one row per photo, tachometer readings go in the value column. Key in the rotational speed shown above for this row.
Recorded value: 750 rpm
